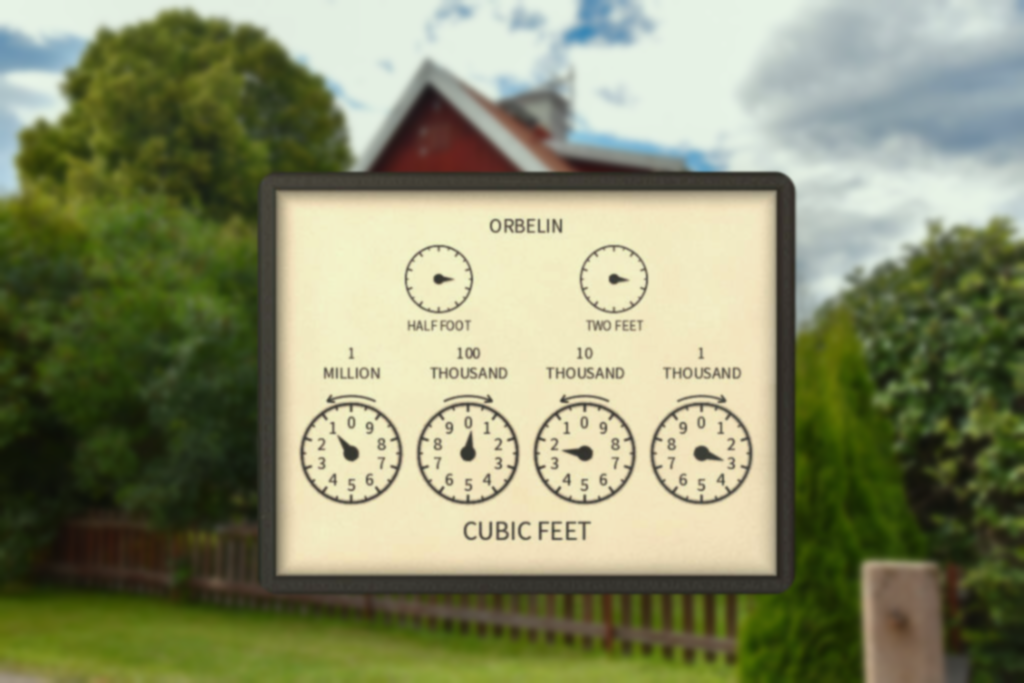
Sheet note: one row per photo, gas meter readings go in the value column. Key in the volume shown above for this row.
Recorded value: 102300 ft³
